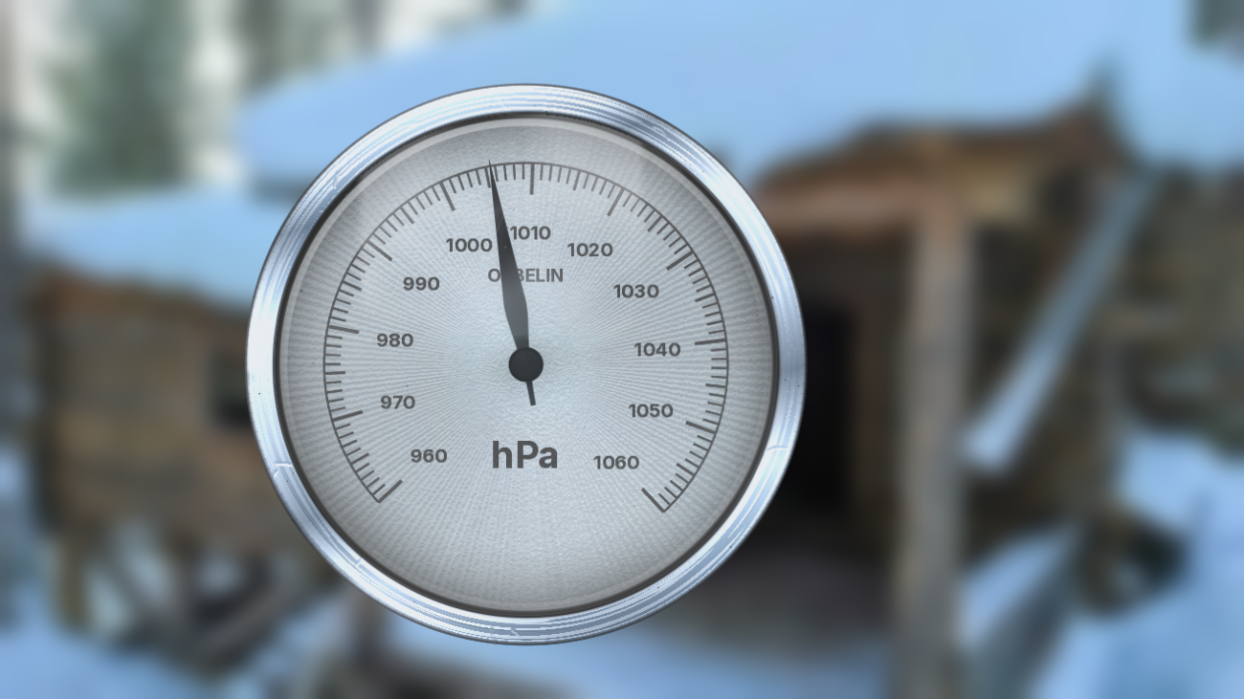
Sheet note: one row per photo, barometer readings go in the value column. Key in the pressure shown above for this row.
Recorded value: 1005.5 hPa
